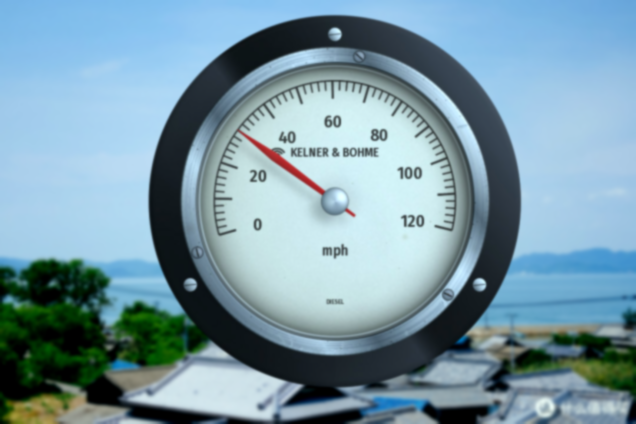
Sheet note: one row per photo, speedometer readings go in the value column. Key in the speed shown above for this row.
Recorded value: 30 mph
